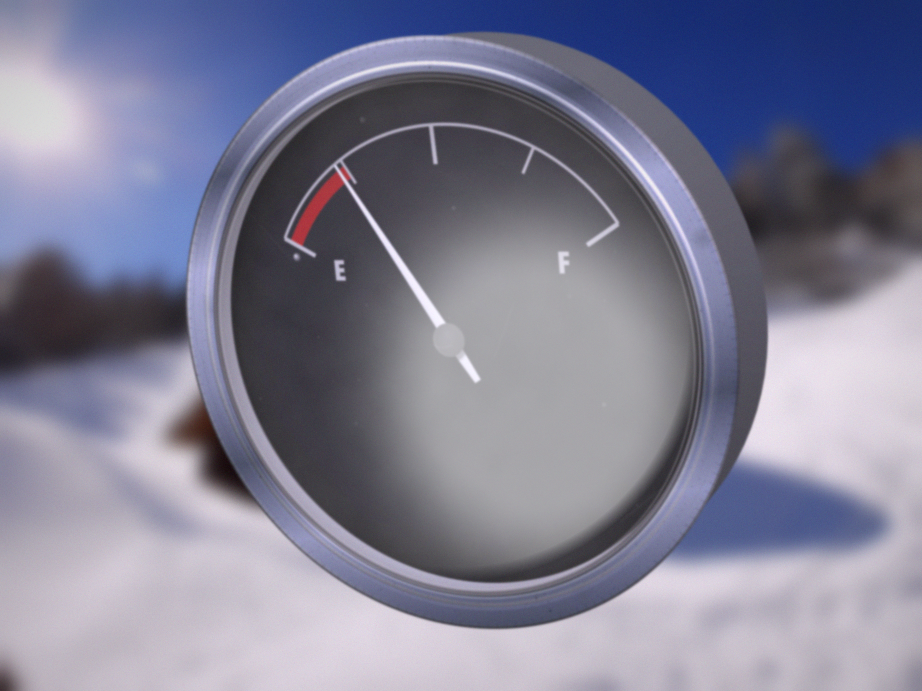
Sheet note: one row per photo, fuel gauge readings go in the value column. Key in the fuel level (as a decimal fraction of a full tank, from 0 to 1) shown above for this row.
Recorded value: 0.25
